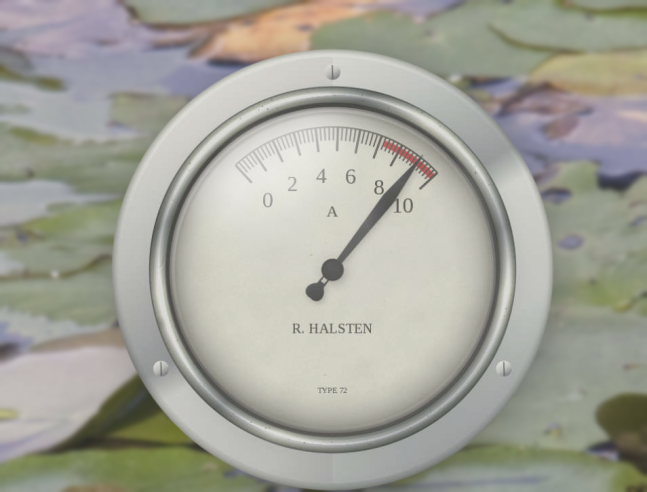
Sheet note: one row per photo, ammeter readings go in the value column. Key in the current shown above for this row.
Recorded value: 9 A
